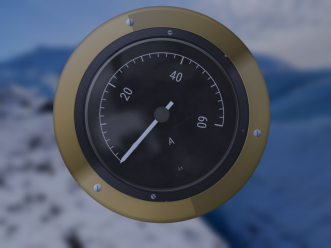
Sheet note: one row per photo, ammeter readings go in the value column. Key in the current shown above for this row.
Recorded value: 0 A
